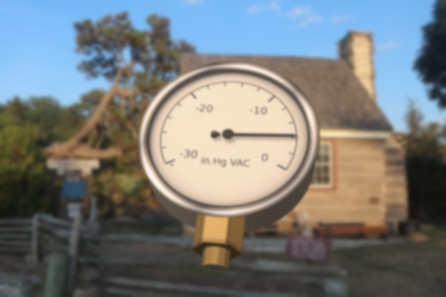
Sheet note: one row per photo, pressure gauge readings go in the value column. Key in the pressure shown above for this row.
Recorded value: -4 inHg
